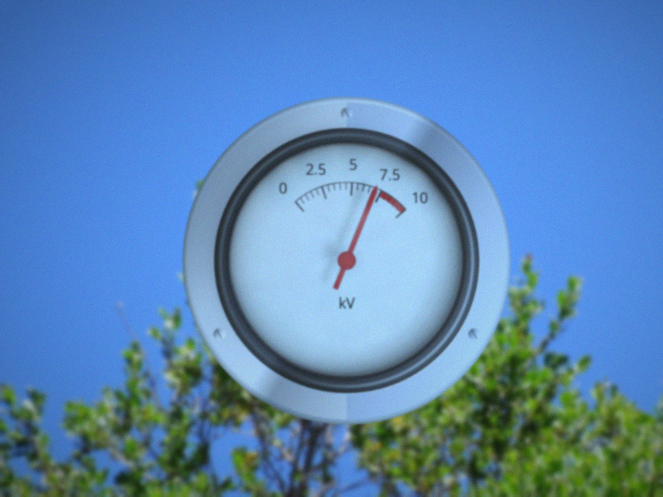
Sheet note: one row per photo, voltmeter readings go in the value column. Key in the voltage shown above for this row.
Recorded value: 7 kV
